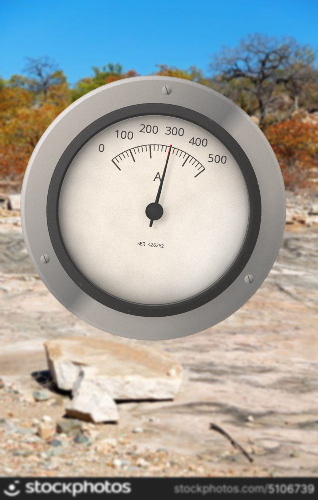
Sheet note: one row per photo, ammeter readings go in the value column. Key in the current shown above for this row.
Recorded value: 300 A
